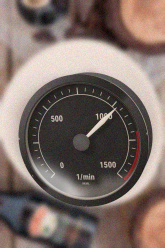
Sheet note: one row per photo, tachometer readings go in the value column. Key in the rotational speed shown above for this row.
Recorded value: 1025 rpm
